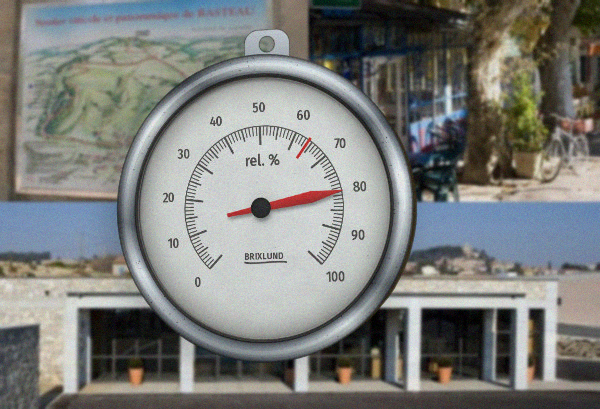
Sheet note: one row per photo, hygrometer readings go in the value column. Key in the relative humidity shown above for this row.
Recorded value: 80 %
